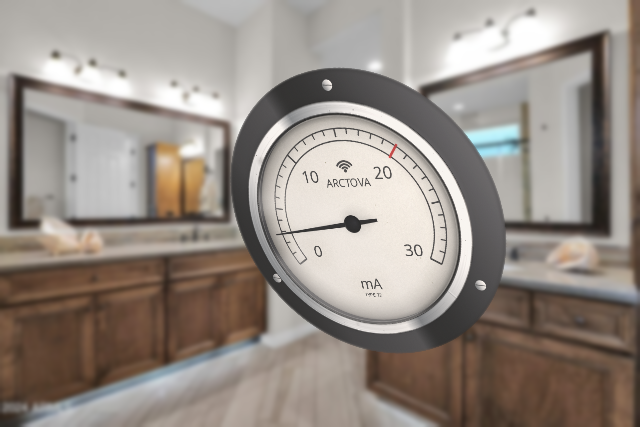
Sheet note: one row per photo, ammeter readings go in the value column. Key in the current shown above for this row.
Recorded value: 3 mA
